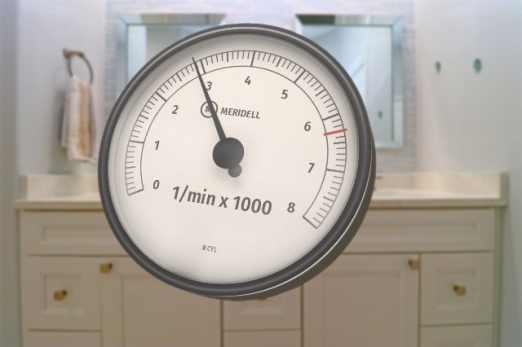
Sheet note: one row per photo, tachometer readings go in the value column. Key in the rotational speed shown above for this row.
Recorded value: 2900 rpm
